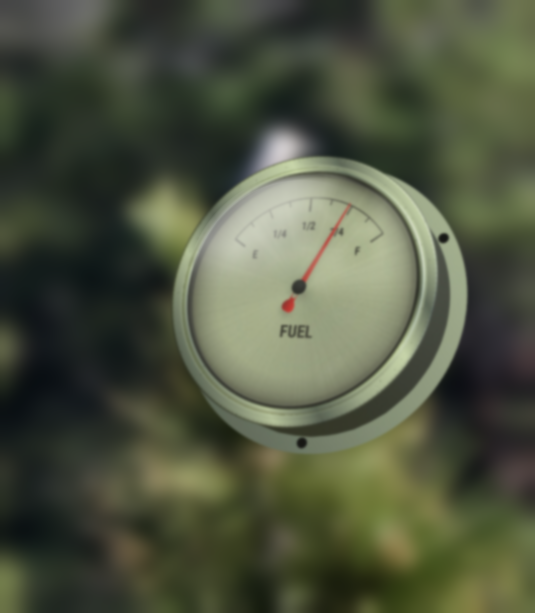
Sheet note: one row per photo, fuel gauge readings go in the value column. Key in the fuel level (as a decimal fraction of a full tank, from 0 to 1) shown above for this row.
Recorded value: 0.75
